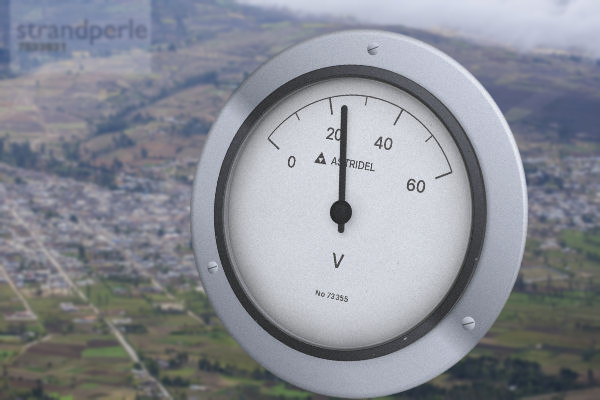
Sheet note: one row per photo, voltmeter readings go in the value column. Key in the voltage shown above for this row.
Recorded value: 25 V
